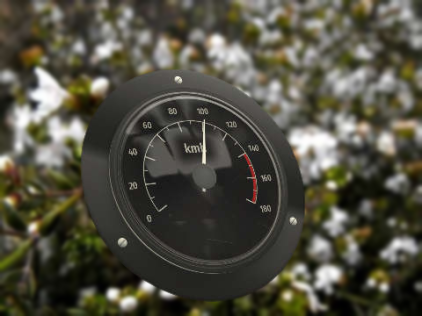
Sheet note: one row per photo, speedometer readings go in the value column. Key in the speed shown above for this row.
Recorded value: 100 km/h
